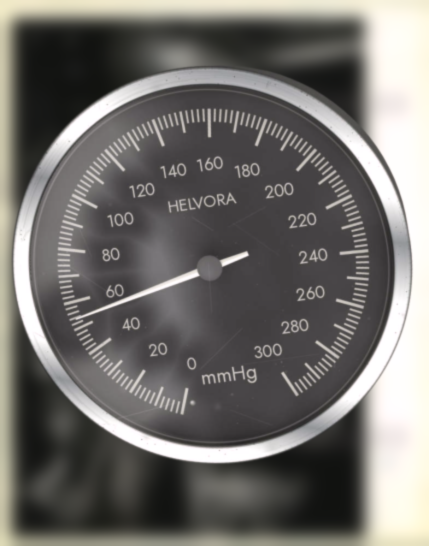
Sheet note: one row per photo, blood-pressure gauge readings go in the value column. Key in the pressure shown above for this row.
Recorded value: 54 mmHg
